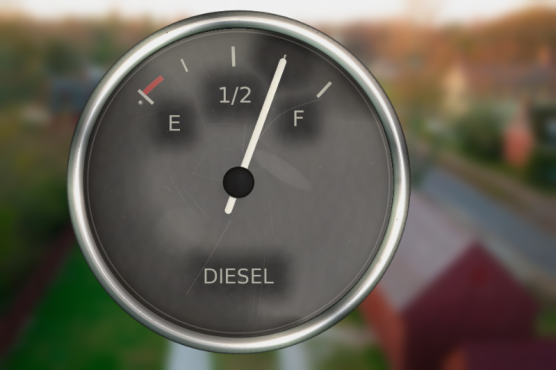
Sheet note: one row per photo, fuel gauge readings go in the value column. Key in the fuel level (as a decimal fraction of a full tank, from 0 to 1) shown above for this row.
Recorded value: 0.75
